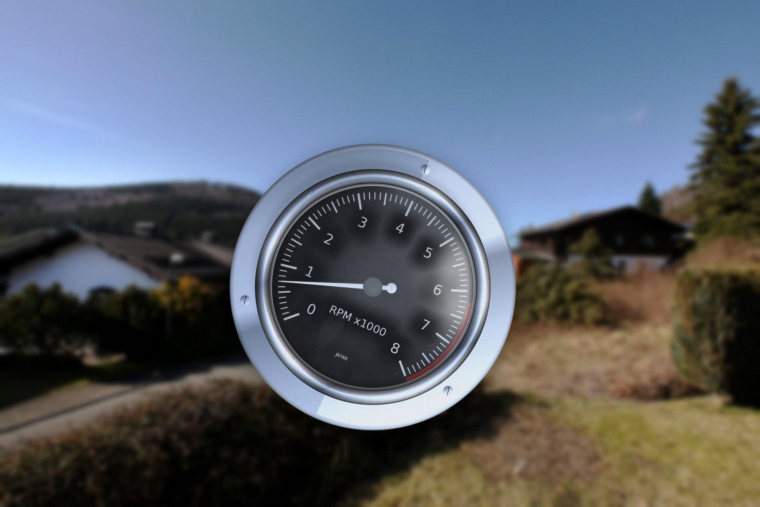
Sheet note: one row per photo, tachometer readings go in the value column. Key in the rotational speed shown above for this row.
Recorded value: 700 rpm
